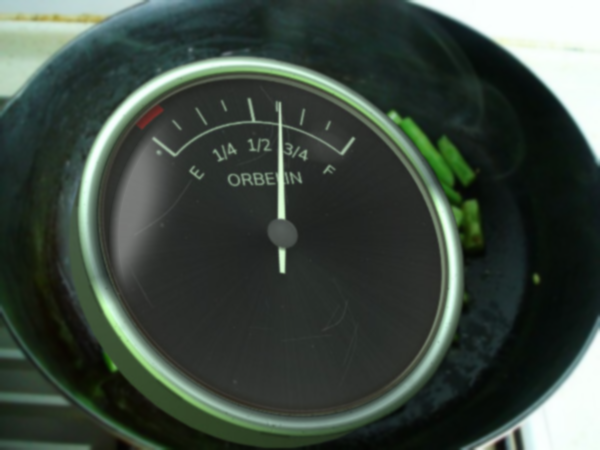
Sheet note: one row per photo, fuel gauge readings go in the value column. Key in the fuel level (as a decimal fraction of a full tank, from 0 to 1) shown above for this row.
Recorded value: 0.625
